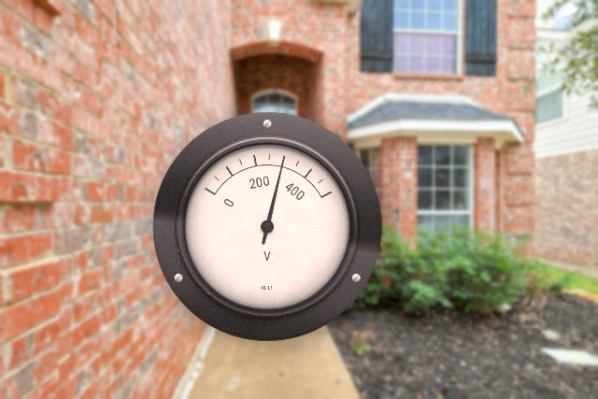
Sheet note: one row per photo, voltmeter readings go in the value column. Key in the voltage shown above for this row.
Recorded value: 300 V
